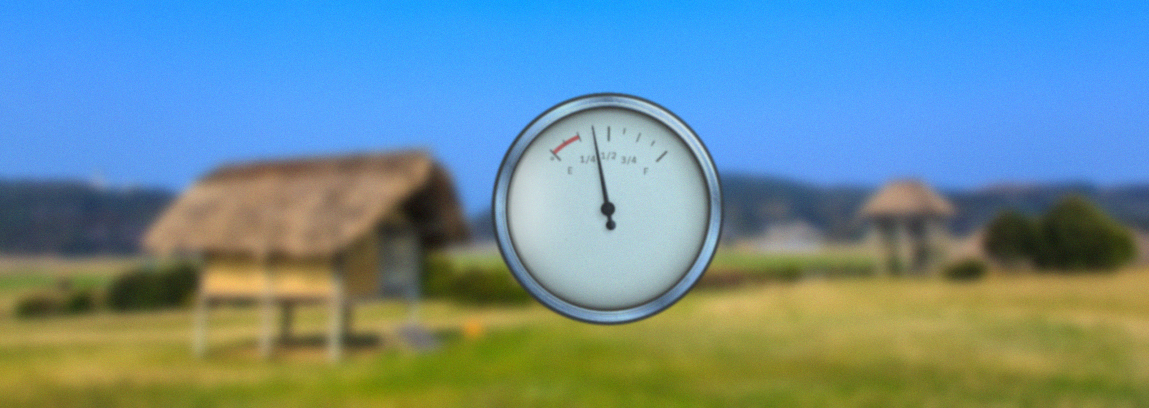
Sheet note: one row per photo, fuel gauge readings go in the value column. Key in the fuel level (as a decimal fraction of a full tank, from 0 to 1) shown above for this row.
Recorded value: 0.375
